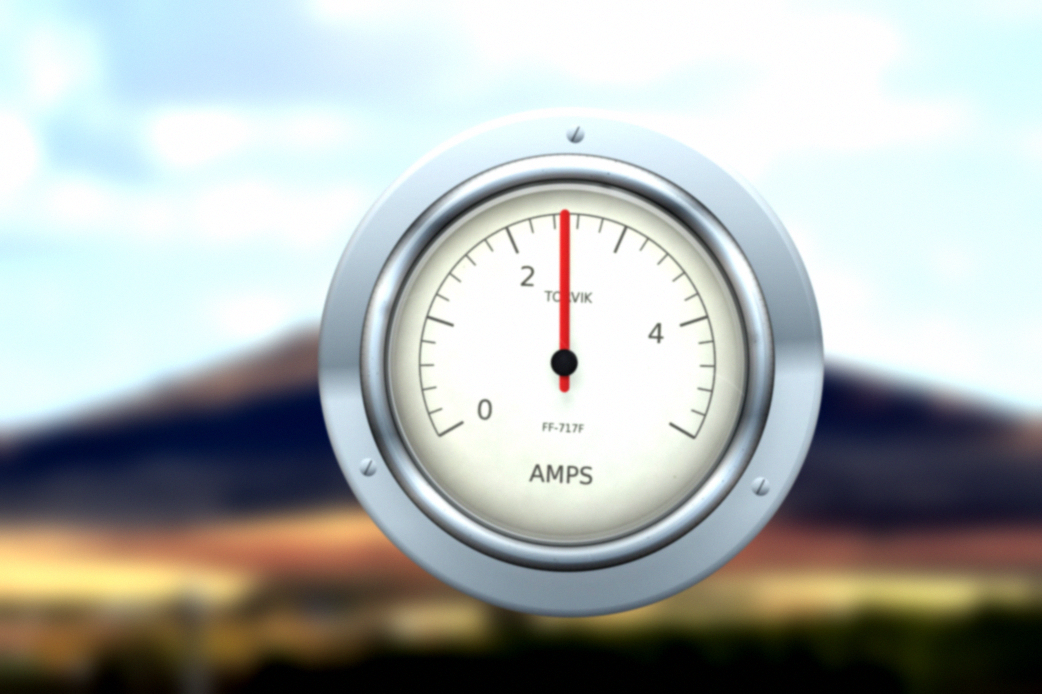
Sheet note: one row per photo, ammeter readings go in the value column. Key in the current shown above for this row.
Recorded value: 2.5 A
